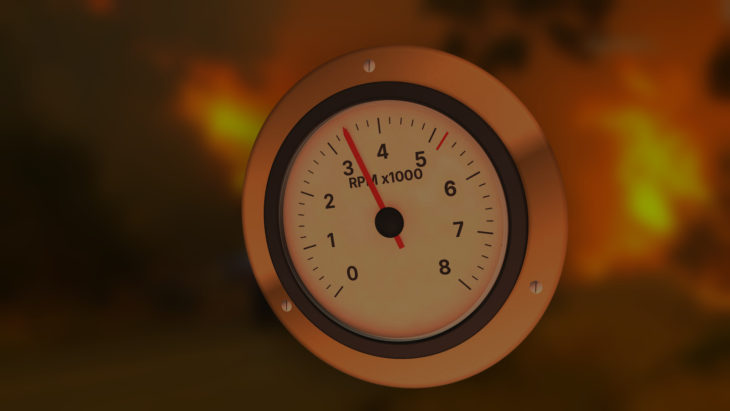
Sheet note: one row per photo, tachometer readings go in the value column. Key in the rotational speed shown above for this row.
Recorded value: 3400 rpm
